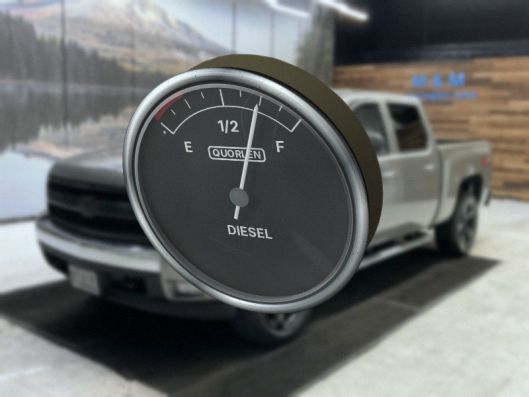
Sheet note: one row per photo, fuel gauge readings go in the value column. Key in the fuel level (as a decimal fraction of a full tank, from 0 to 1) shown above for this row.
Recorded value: 0.75
